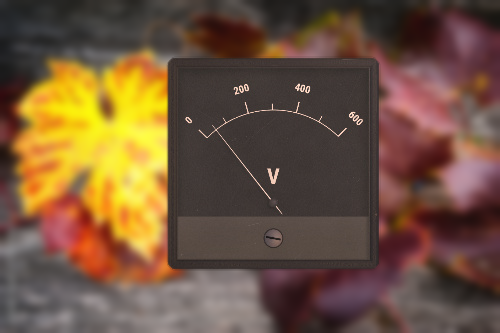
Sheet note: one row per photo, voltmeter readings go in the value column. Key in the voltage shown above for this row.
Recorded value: 50 V
